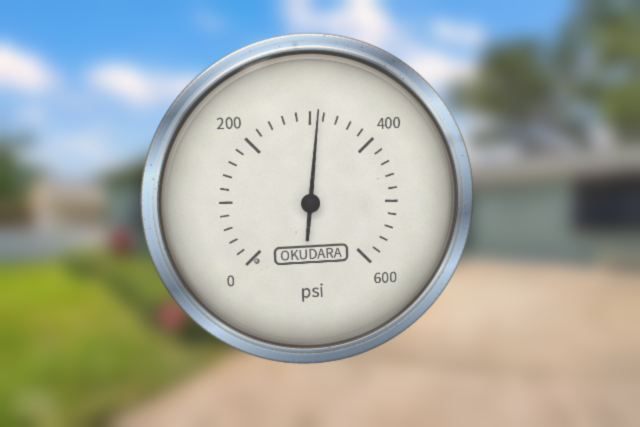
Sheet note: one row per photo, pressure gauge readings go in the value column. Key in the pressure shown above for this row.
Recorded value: 310 psi
